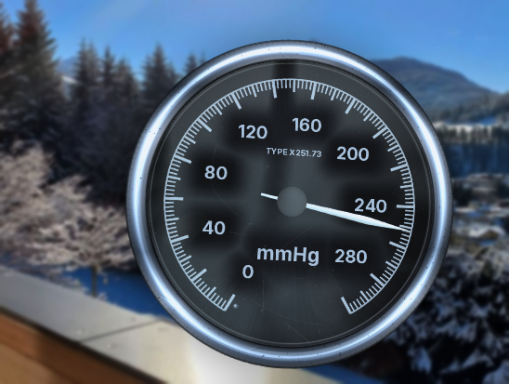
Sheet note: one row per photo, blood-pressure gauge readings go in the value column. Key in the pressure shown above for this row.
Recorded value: 252 mmHg
